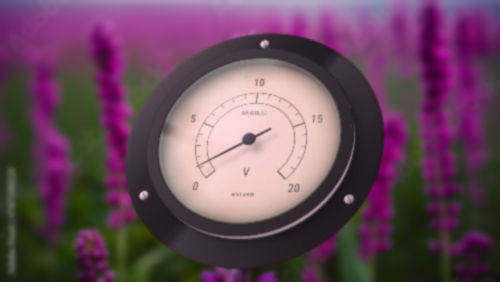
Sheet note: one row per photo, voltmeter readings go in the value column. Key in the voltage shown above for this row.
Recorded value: 1 V
